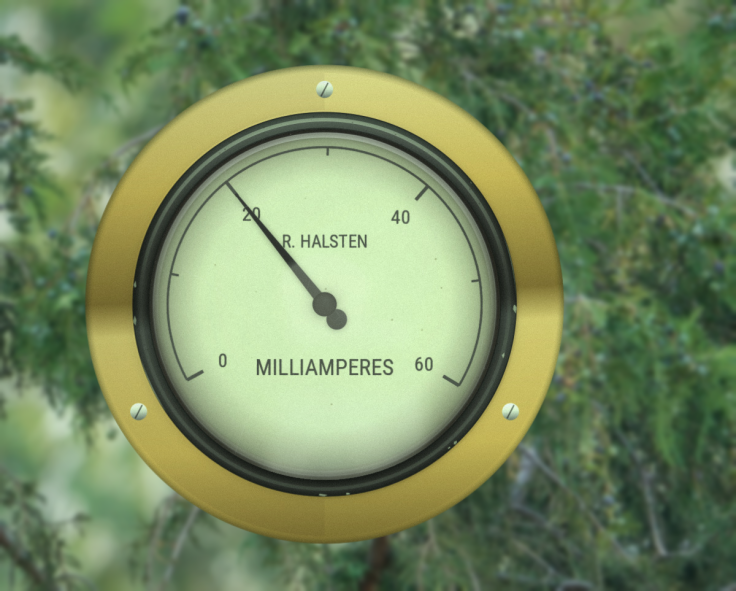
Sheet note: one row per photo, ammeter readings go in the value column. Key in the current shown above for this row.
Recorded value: 20 mA
